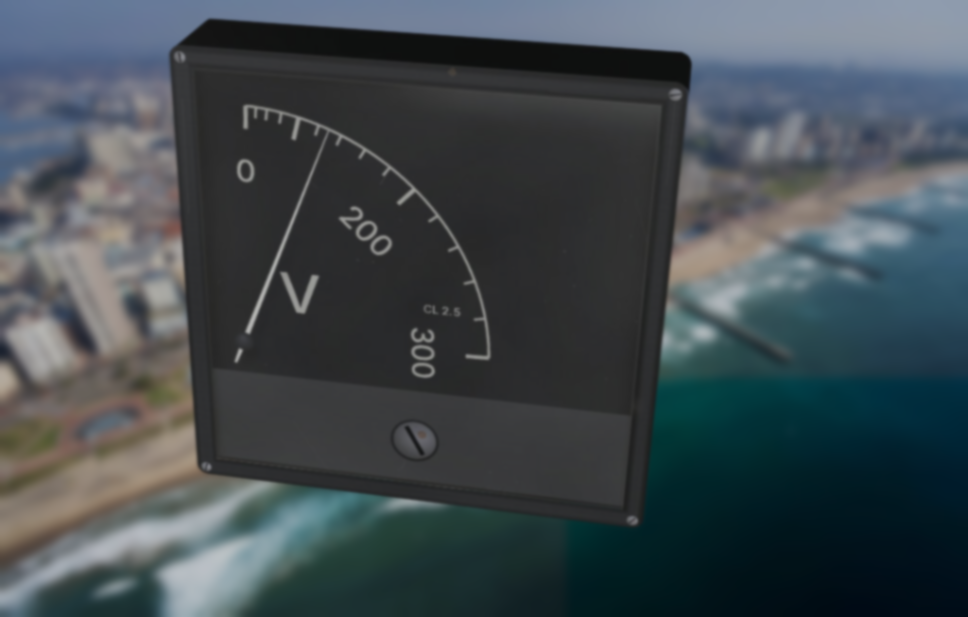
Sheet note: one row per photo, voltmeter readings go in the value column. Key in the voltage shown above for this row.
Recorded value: 130 V
